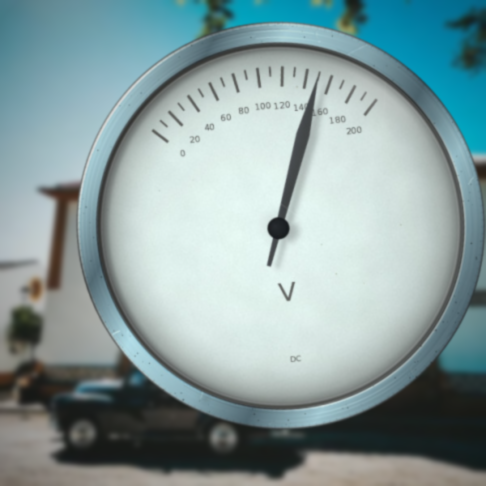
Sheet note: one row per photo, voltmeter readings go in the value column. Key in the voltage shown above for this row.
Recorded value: 150 V
